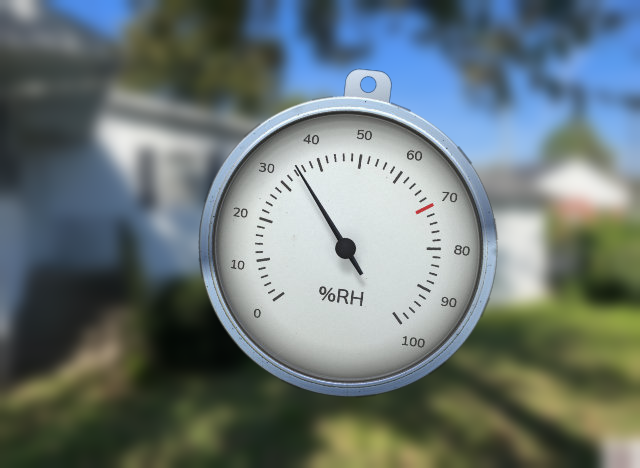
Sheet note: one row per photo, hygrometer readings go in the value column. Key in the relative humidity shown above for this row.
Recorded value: 35 %
